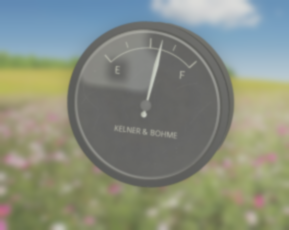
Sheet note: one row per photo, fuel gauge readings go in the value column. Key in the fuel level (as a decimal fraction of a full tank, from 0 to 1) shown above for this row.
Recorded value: 0.625
